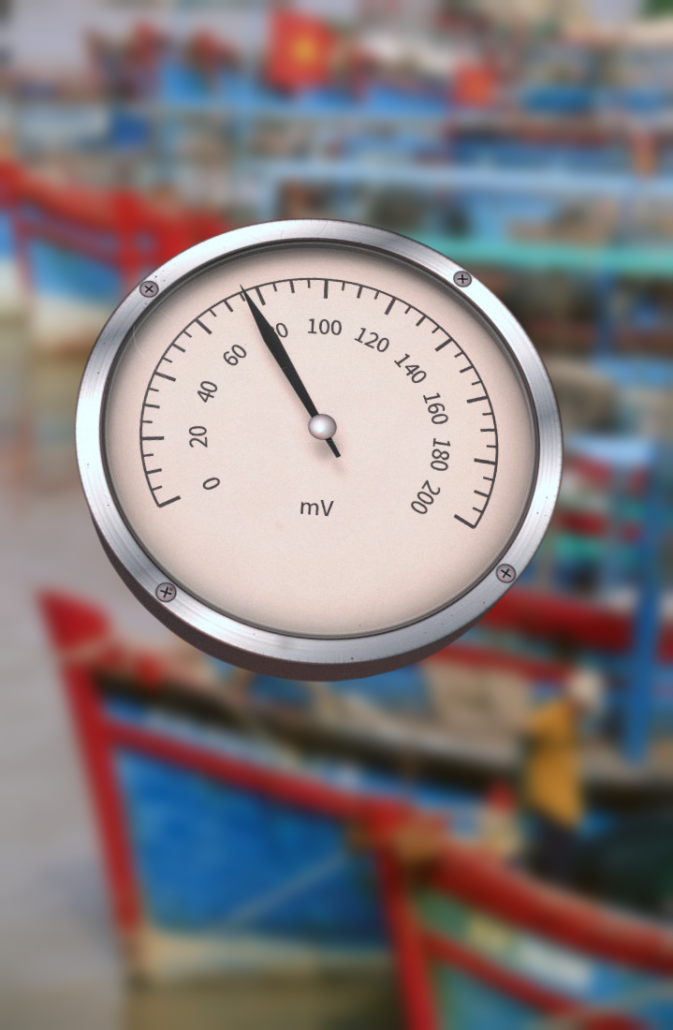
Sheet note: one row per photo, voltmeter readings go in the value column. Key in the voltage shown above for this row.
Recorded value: 75 mV
